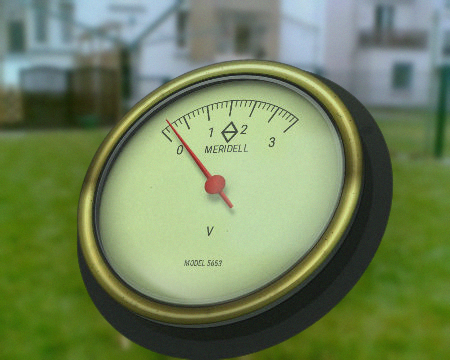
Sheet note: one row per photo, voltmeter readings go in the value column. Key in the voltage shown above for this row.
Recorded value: 0.2 V
